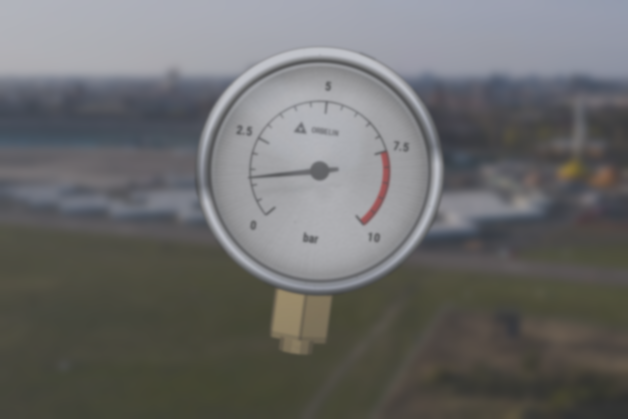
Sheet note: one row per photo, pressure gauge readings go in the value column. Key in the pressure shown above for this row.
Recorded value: 1.25 bar
